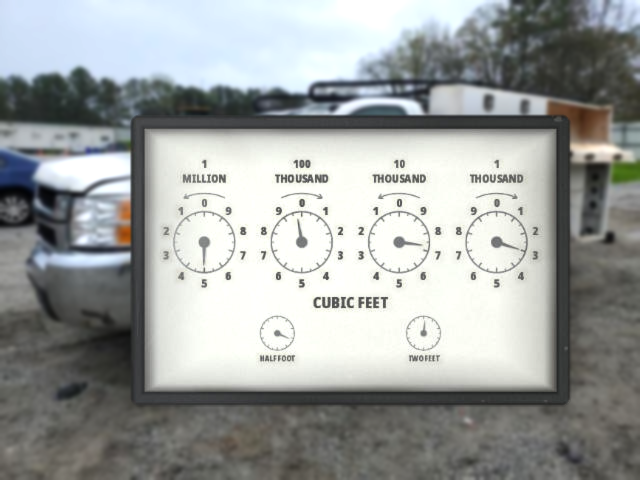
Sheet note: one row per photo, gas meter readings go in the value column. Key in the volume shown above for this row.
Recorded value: 497300 ft³
